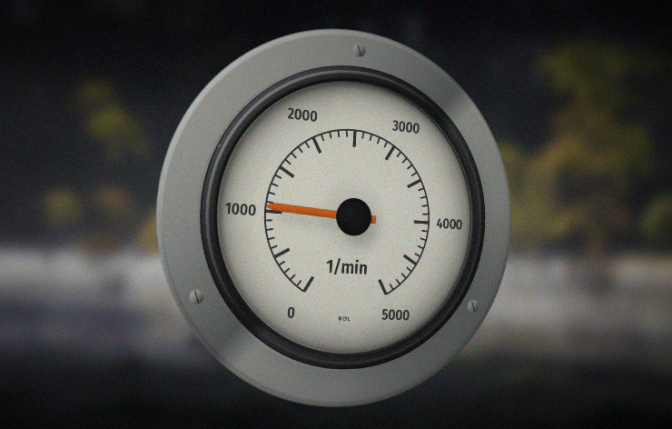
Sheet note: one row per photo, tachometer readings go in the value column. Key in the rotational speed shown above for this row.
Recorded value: 1050 rpm
